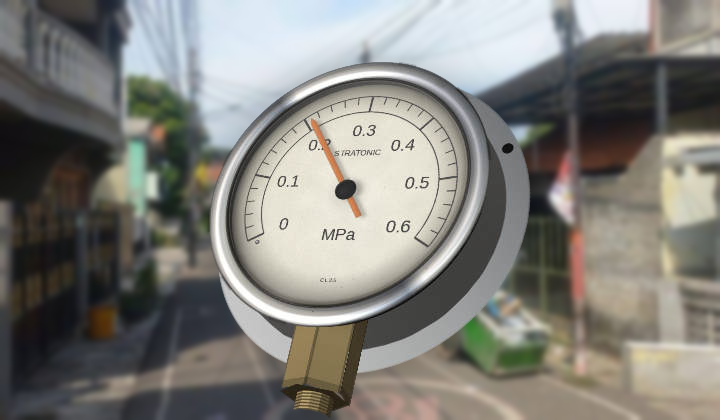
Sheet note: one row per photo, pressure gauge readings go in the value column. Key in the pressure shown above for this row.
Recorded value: 0.21 MPa
